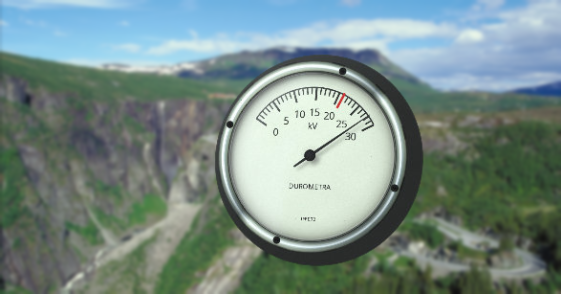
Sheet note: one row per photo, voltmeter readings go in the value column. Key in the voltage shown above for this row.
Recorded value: 28 kV
